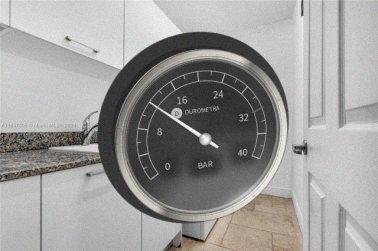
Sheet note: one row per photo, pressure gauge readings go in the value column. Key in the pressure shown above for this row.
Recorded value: 12 bar
